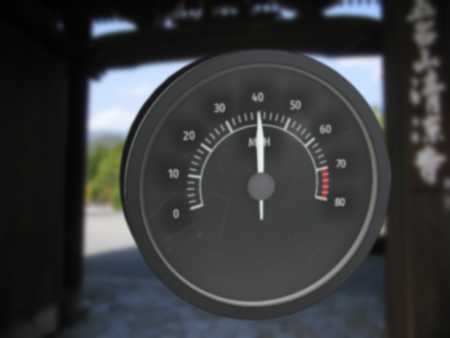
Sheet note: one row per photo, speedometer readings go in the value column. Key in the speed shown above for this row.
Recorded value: 40 mph
